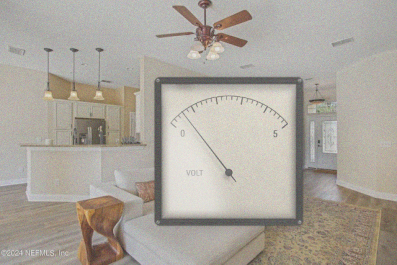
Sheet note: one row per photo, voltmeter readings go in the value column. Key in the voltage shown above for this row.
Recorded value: 0.6 V
